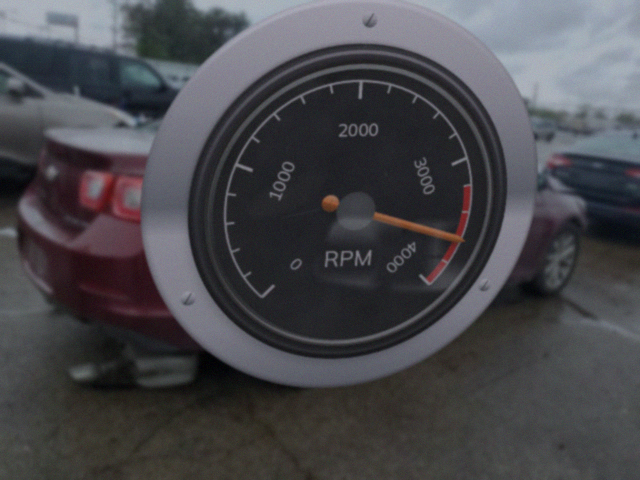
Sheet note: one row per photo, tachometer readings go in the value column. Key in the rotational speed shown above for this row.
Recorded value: 3600 rpm
